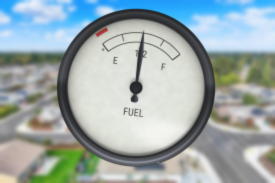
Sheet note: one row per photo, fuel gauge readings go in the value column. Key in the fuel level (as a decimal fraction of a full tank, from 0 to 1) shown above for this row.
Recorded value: 0.5
